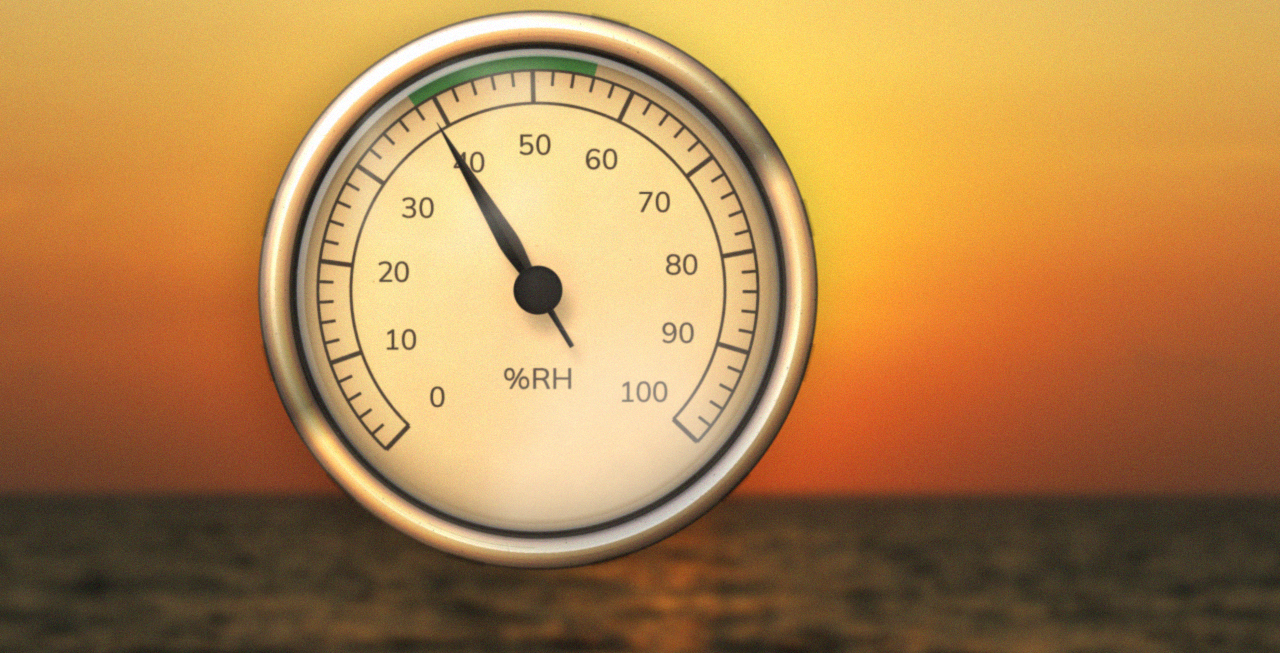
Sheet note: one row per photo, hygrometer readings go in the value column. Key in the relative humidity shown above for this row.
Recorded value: 39 %
